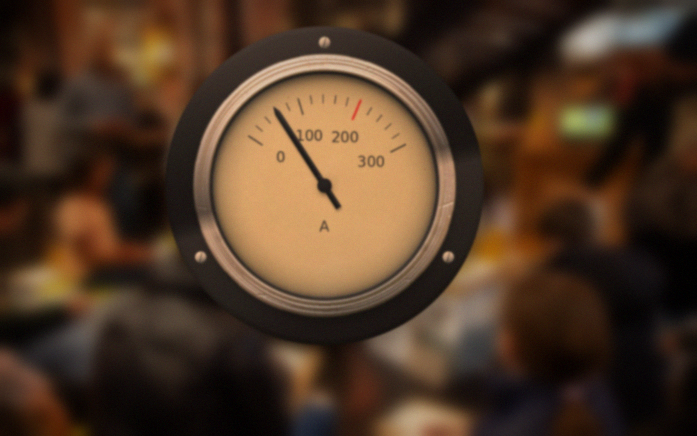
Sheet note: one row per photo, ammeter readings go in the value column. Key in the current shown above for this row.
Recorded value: 60 A
